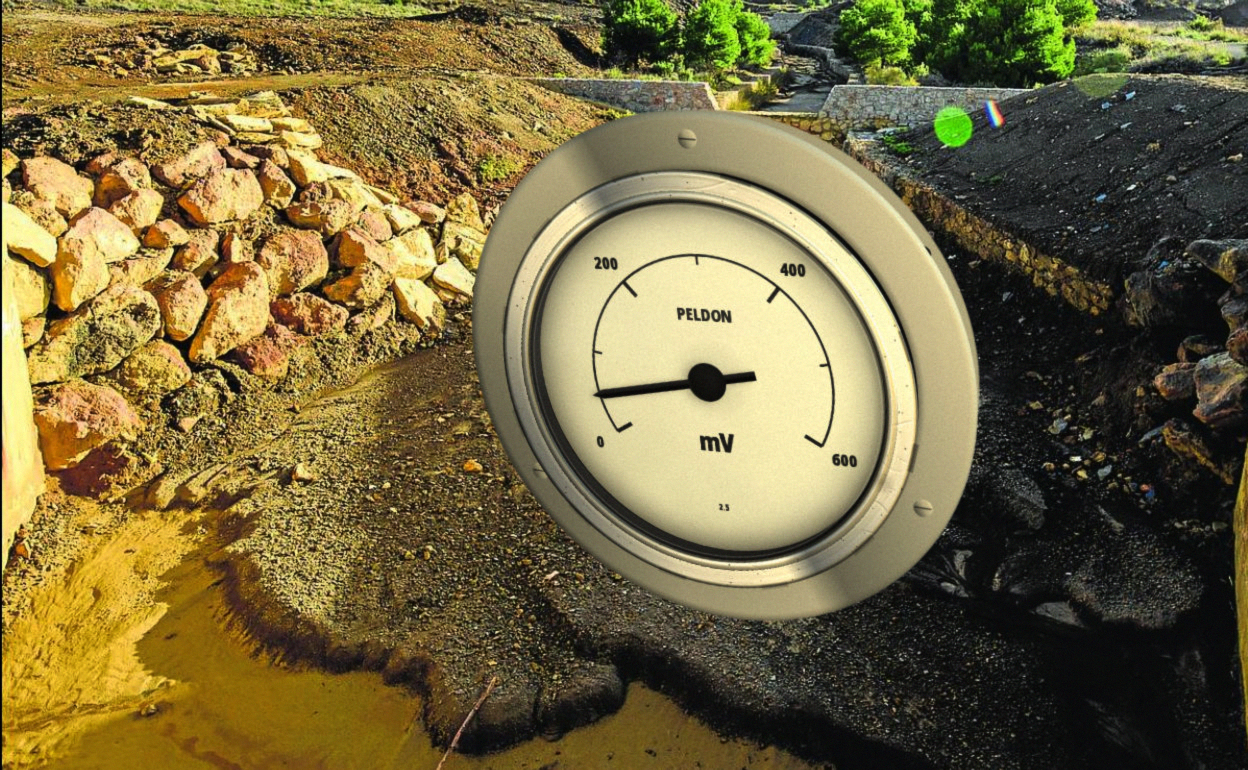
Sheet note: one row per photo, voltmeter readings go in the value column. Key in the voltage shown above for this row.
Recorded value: 50 mV
